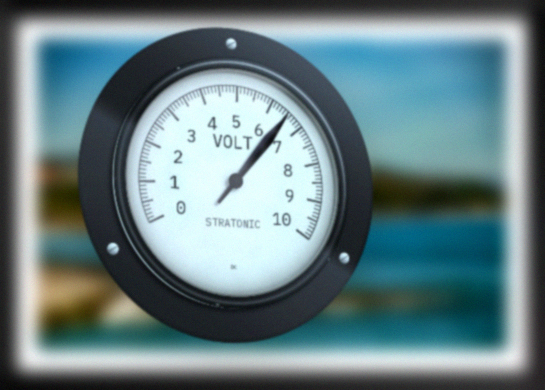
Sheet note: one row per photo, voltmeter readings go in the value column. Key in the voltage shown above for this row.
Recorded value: 6.5 V
